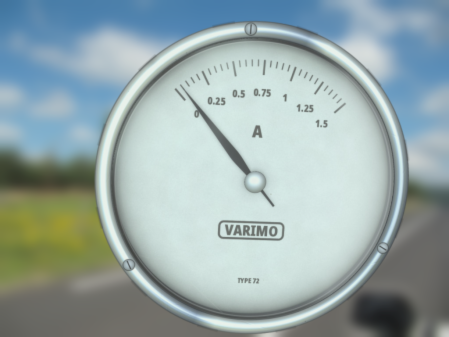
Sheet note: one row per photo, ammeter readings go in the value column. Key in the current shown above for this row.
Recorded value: 0.05 A
